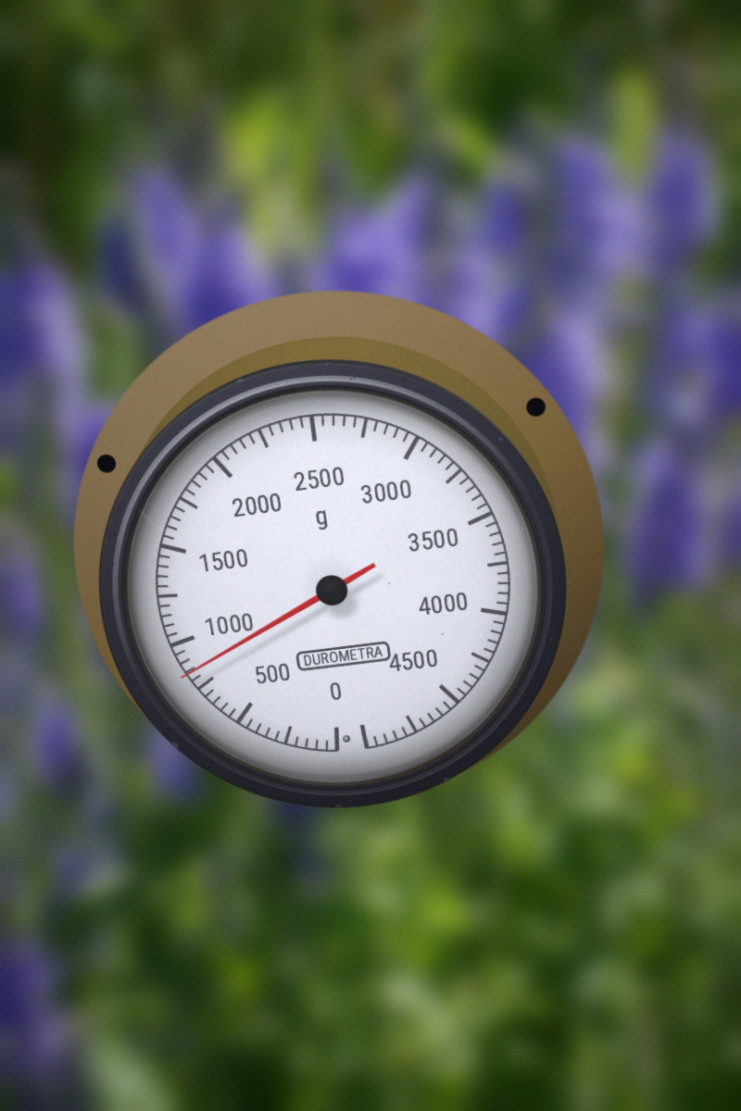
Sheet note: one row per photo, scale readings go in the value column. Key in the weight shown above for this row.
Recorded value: 850 g
